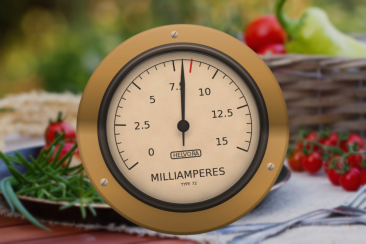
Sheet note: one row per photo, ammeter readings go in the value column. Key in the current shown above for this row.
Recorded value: 8 mA
